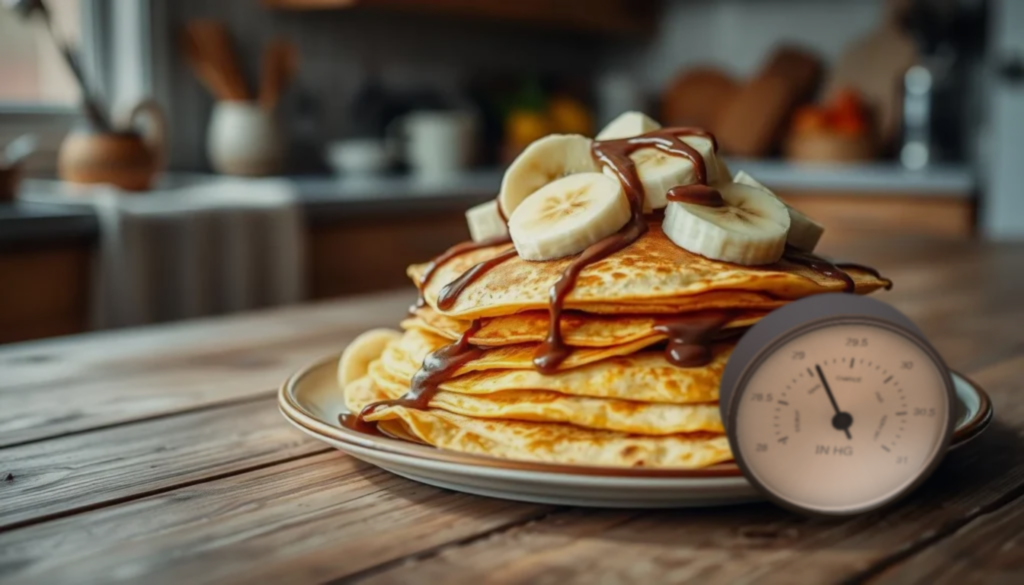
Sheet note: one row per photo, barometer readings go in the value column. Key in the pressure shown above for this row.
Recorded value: 29.1 inHg
